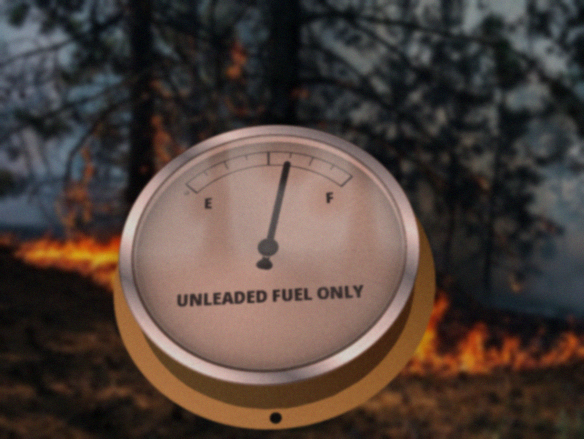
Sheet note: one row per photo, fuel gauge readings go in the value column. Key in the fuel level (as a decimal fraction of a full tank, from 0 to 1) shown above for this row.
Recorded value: 0.625
